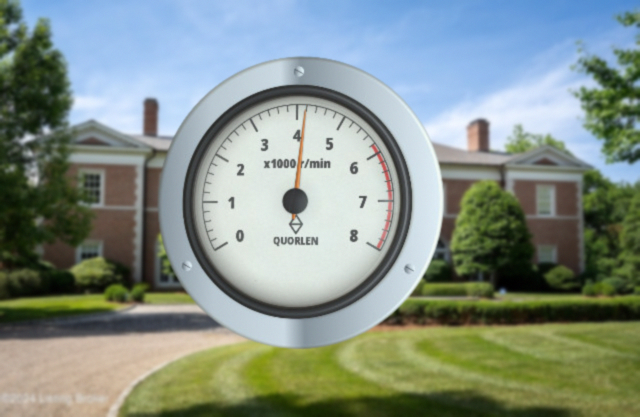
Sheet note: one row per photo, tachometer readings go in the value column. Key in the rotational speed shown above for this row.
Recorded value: 4200 rpm
